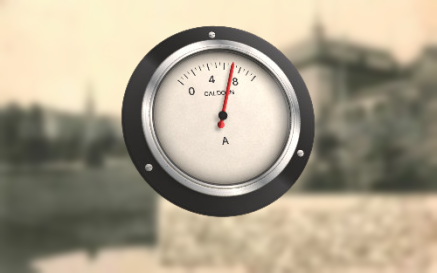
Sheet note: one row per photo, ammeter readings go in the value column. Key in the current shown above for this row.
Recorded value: 7 A
